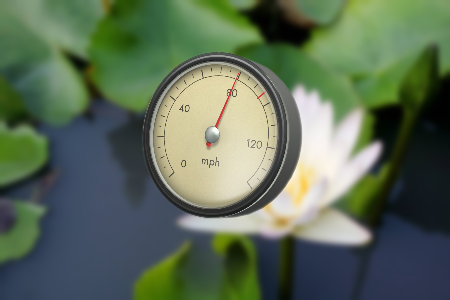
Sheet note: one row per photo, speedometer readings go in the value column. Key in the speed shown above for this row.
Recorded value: 80 mph
